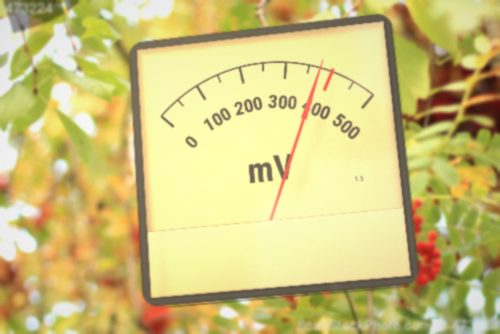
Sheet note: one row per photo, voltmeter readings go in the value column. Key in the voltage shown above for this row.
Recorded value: 375 mV
